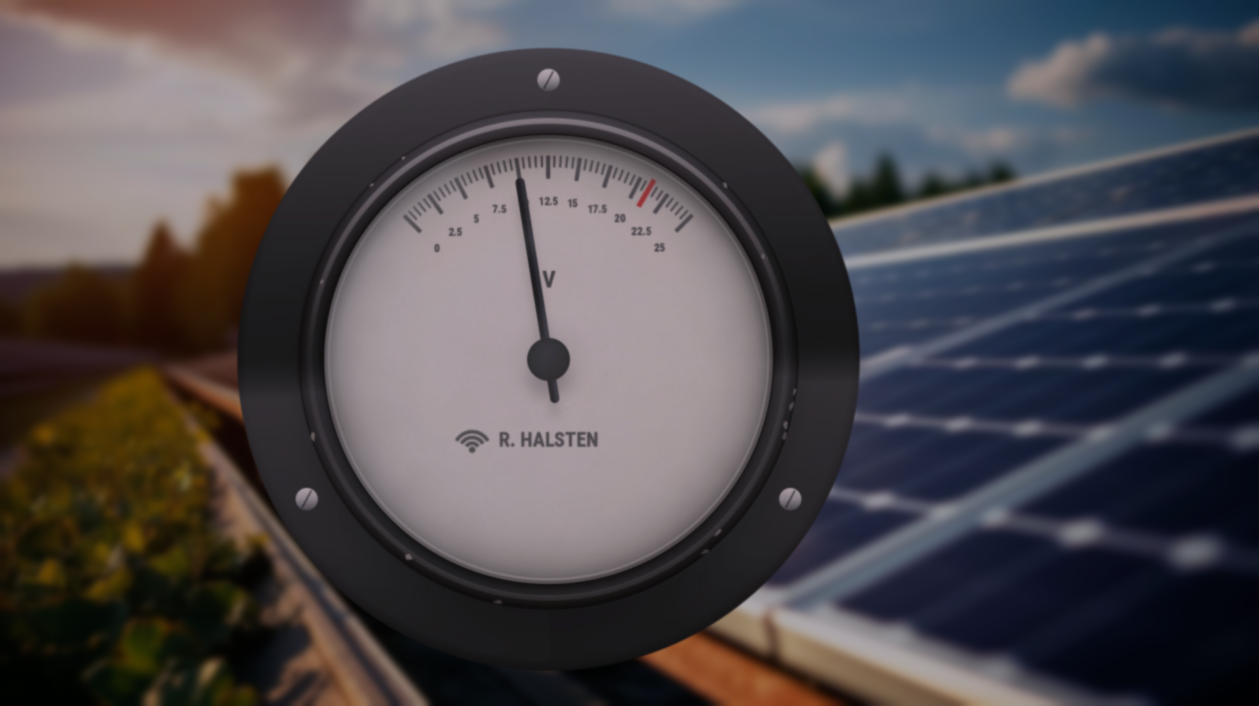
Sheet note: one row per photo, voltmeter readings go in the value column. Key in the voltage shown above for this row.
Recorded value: 10 V
